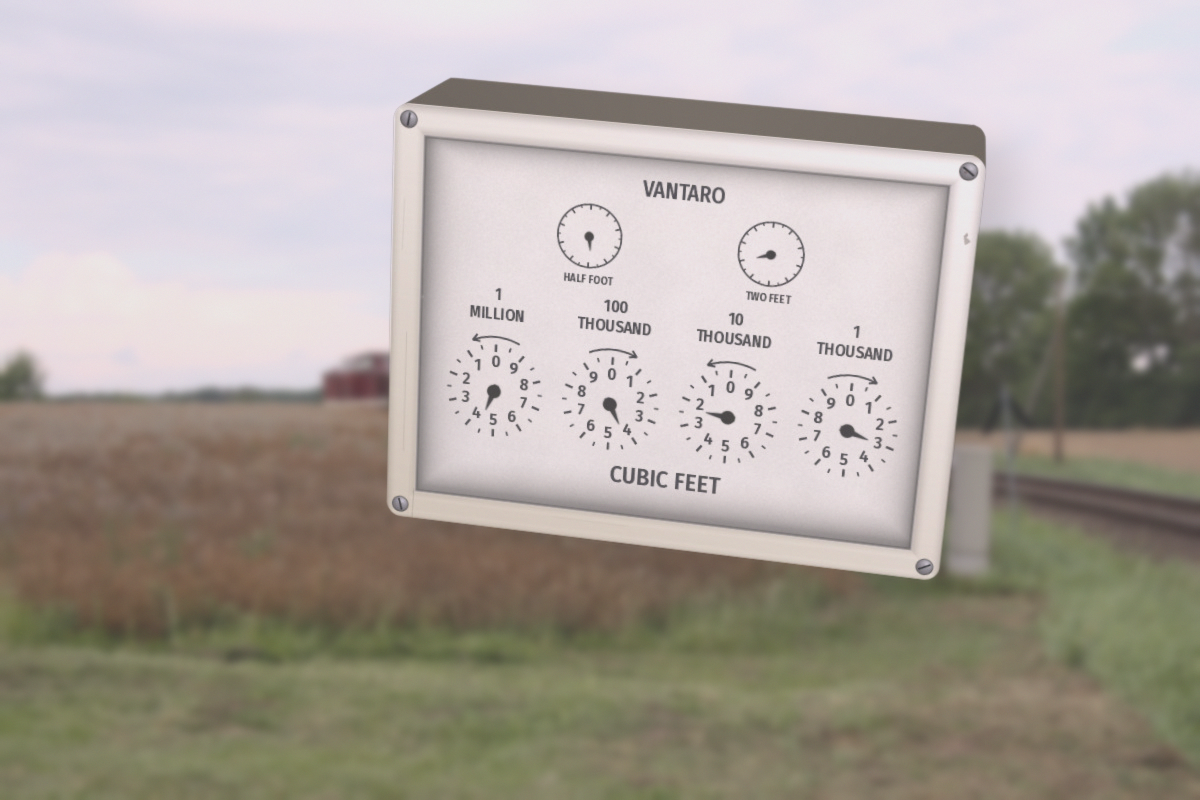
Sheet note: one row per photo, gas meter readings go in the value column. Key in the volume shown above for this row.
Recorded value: 442300 ft³
